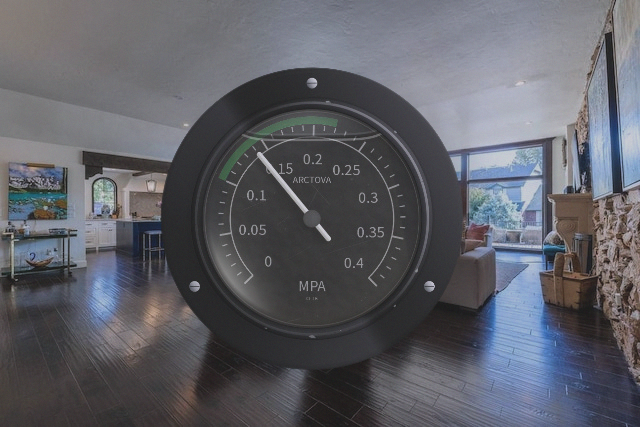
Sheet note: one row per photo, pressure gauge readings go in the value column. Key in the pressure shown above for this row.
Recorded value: 0.14 MPa
